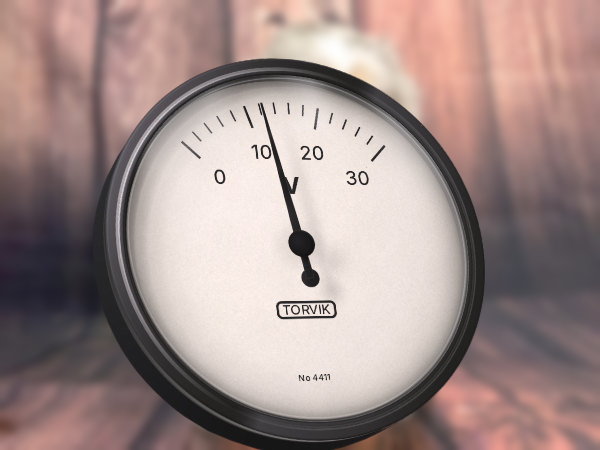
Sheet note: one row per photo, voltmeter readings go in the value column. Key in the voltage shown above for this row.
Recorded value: 12 V
